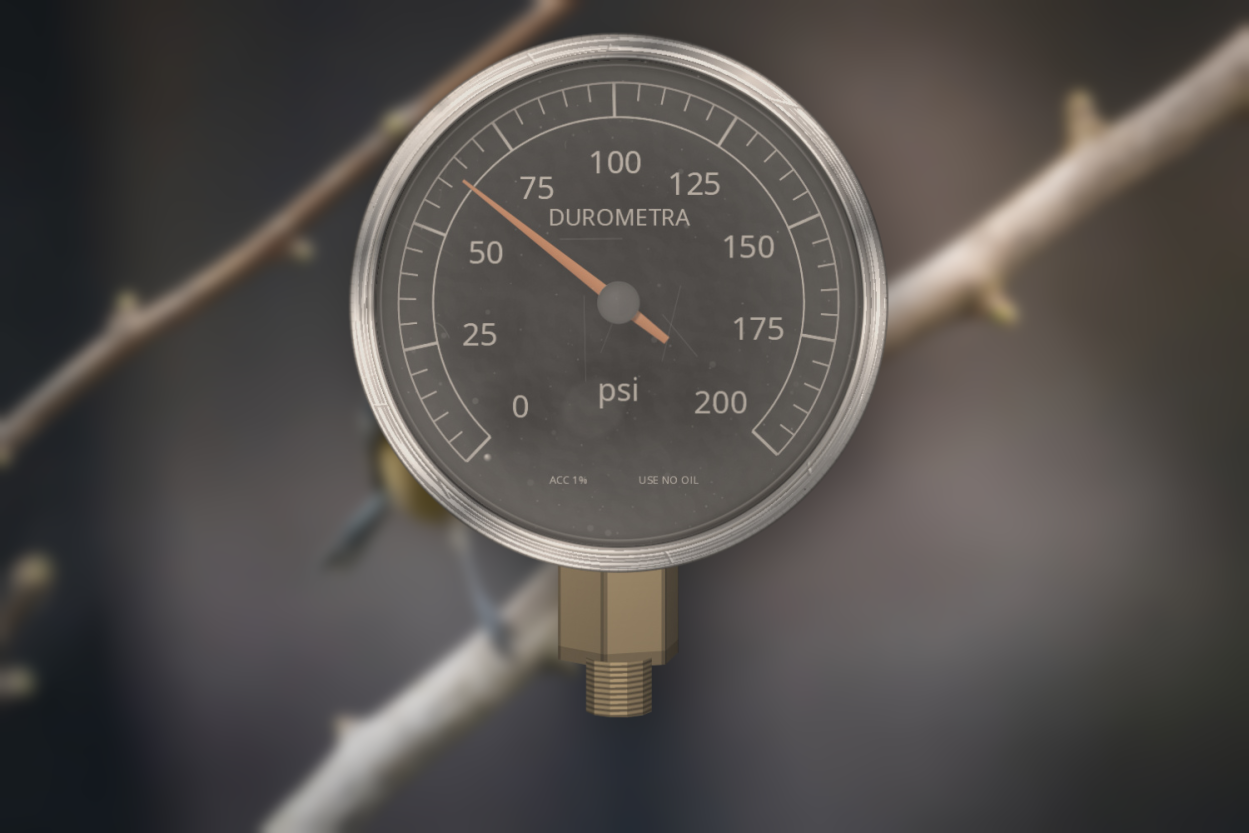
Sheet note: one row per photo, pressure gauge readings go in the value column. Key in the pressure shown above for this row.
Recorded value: 62.5 psi
